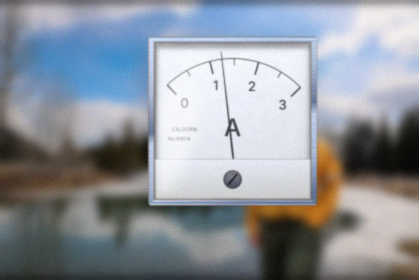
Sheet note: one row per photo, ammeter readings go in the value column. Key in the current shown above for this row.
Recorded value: 1.25 A
